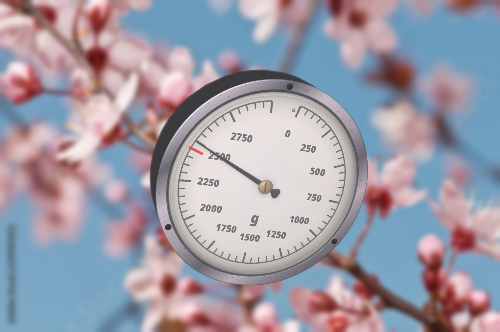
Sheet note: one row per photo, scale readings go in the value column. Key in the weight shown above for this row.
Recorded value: 2500 g
